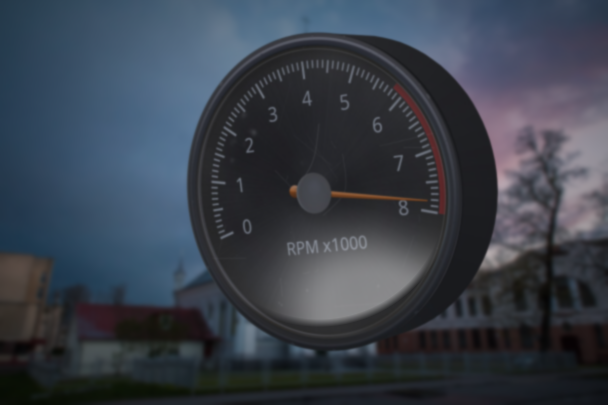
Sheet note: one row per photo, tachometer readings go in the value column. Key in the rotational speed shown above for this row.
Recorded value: 7800 rpm
